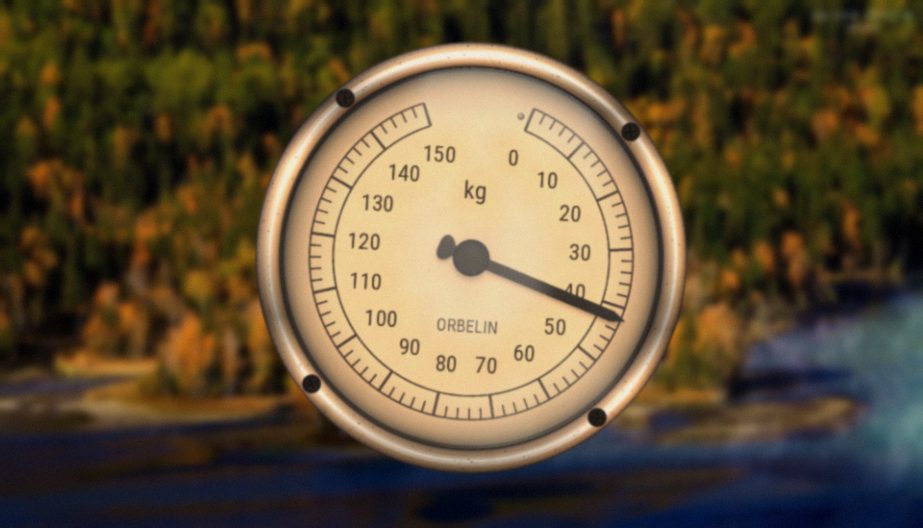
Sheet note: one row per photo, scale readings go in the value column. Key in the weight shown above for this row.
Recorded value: 42 kg
